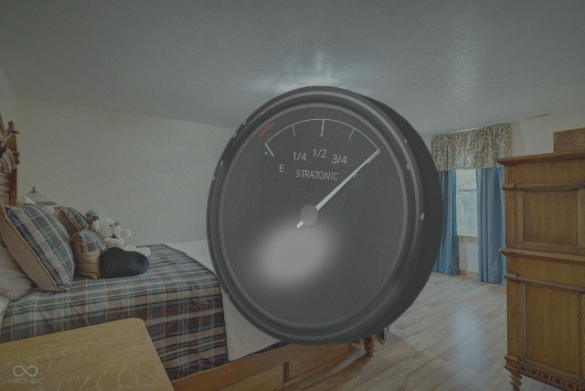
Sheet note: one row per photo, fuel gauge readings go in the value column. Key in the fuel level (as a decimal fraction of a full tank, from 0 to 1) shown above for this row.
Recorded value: 1
